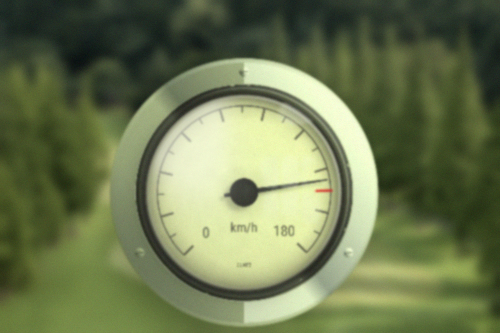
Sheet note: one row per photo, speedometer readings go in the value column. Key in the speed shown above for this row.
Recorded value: 145 km/h
